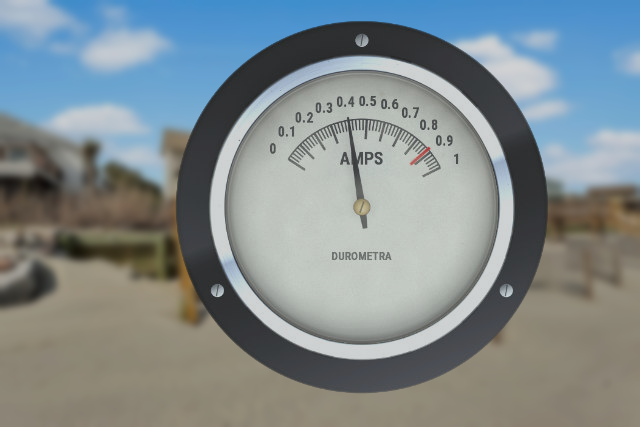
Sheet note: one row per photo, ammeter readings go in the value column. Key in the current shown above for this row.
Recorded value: 0.4 A
